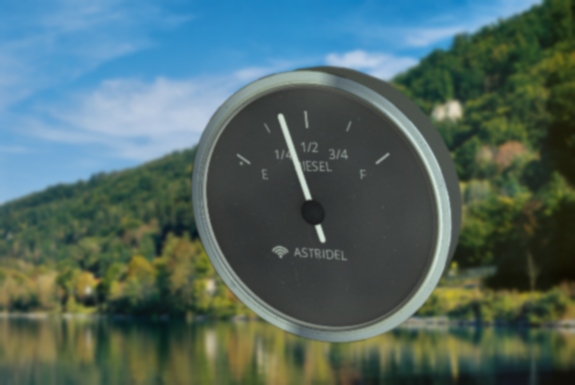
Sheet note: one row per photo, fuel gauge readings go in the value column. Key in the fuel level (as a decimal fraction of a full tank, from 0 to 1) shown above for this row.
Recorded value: 0.375
